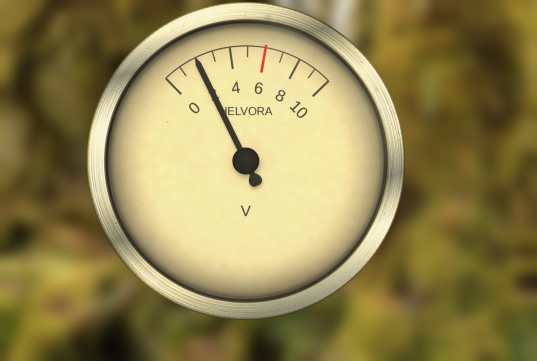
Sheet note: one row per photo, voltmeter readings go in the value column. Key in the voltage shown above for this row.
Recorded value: 2 V
